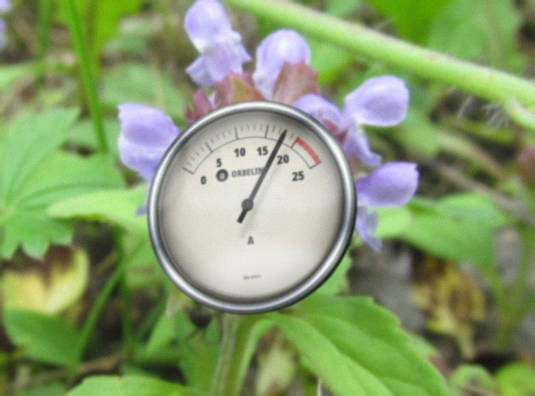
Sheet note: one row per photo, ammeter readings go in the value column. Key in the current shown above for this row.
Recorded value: 18 A
